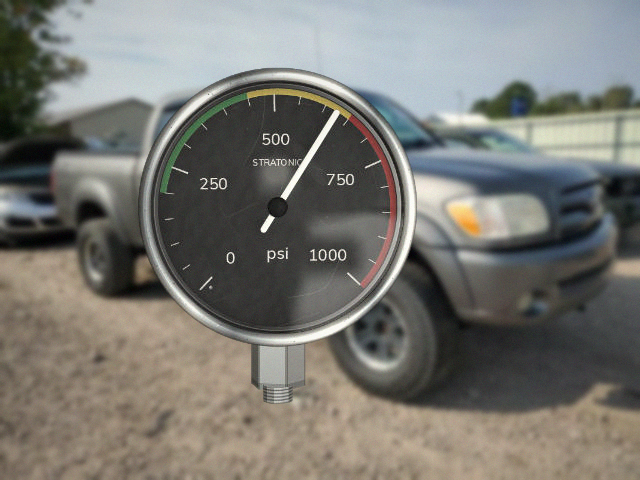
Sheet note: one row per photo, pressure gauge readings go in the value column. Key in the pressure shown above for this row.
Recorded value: 625 psi
